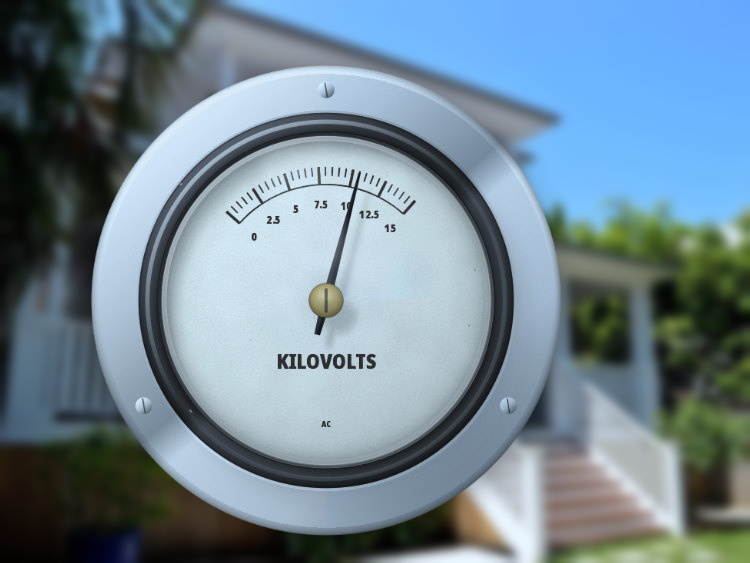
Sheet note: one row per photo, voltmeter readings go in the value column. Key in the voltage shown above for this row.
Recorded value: 10.5 kV
